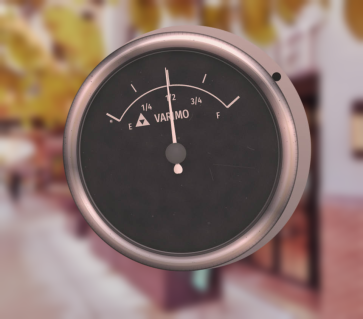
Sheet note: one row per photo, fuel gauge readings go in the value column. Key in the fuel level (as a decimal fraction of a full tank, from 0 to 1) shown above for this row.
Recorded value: 0.5
